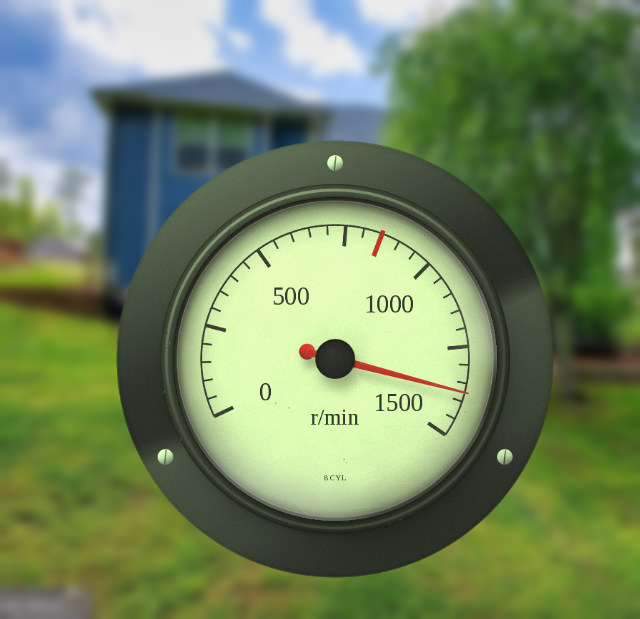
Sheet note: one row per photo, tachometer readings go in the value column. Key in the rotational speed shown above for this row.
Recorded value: 1375 rpm
